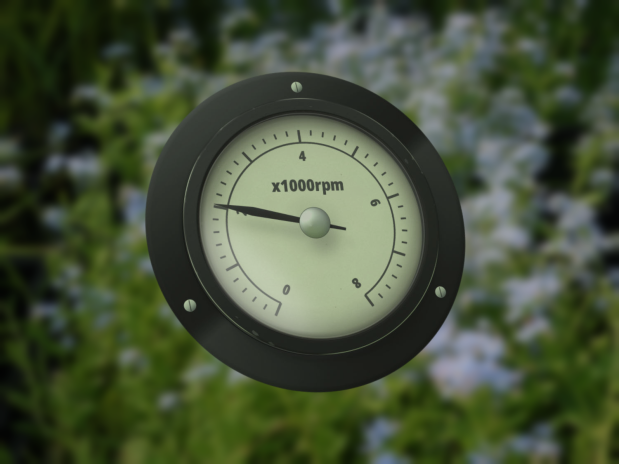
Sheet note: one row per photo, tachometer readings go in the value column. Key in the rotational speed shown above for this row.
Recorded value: 2000 rpm
